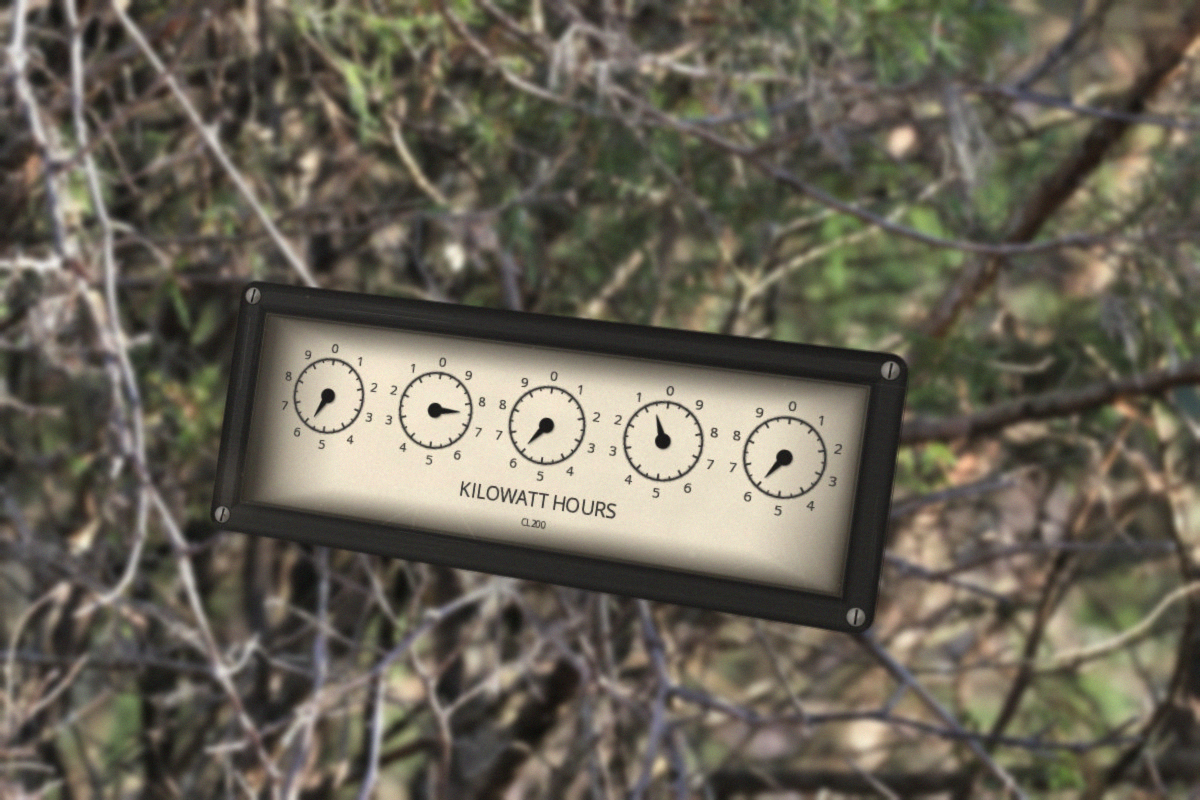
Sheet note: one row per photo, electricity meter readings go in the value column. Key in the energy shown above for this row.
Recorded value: 57606 kWh
